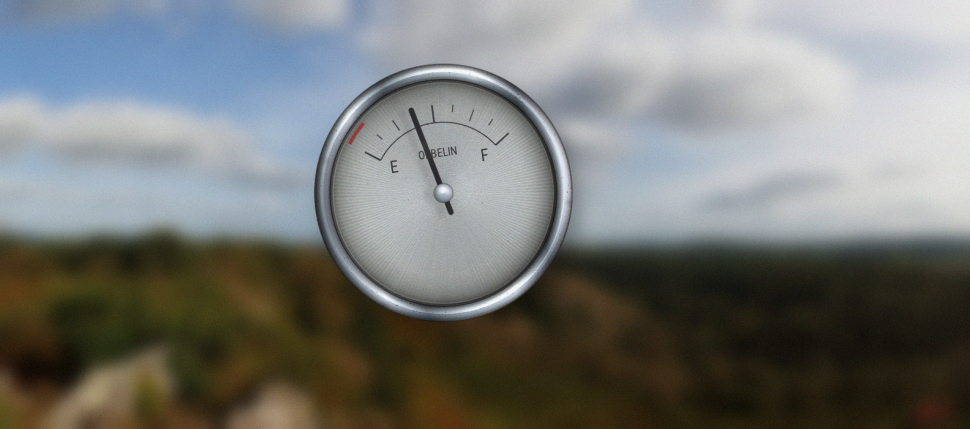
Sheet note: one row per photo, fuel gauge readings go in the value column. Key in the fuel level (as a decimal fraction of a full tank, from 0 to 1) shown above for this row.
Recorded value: 0.375
